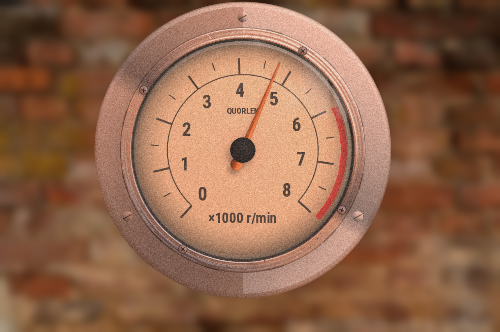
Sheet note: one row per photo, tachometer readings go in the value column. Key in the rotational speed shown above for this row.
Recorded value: 4750 rpm
